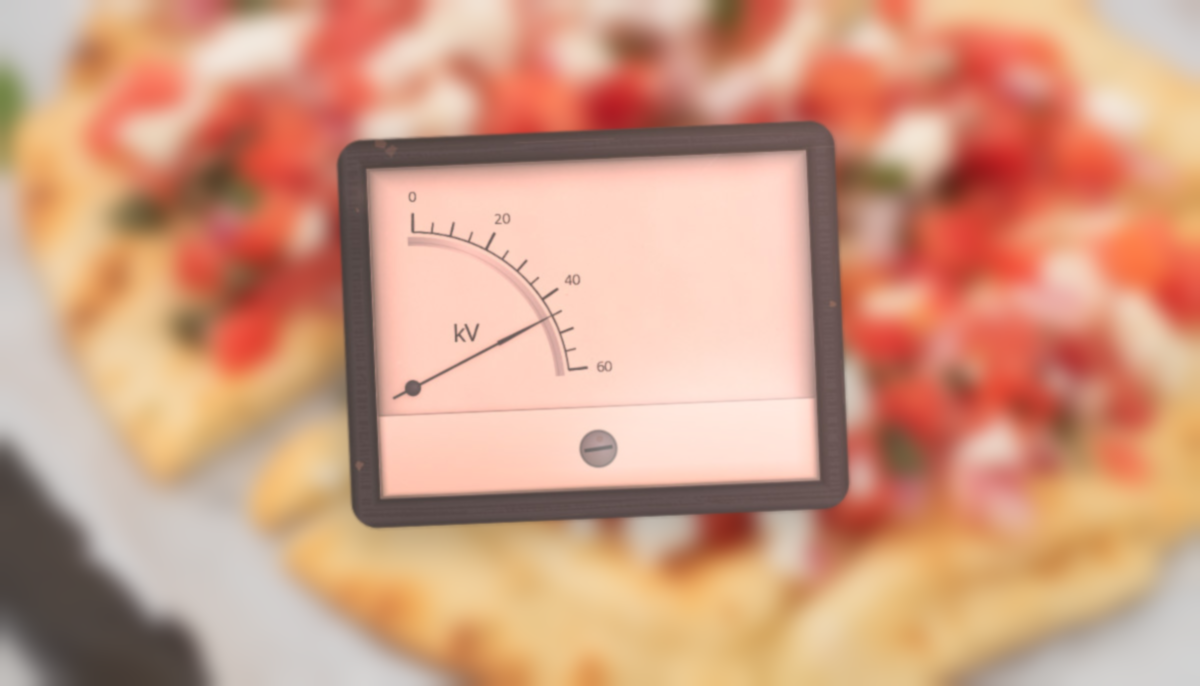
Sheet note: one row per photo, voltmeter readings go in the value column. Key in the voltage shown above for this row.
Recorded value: 45 kV
